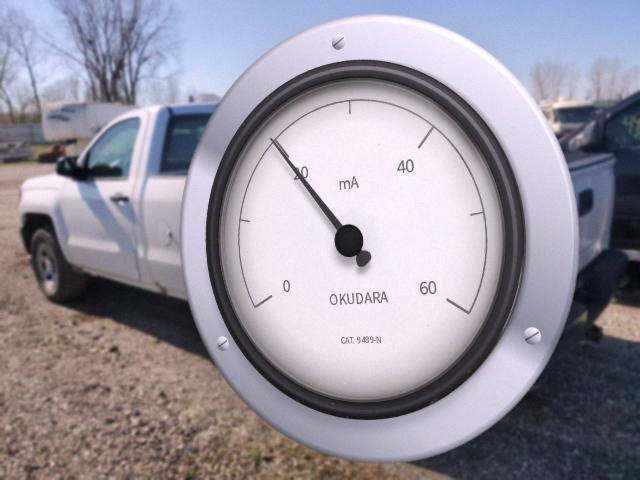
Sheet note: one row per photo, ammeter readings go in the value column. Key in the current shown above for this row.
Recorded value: 20 mA
